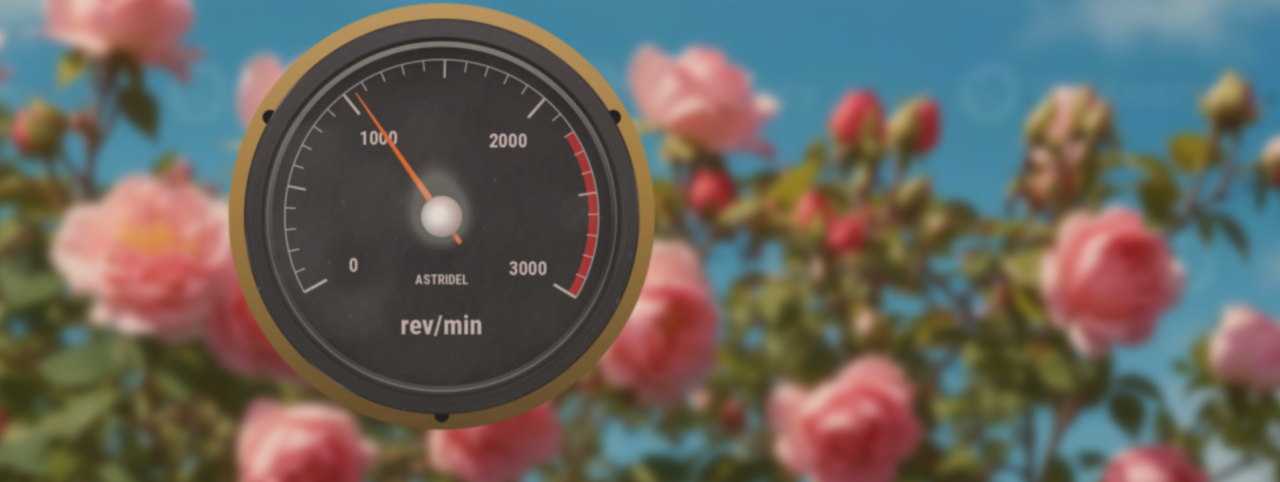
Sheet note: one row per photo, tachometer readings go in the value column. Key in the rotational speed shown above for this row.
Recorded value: 1050 rpm
